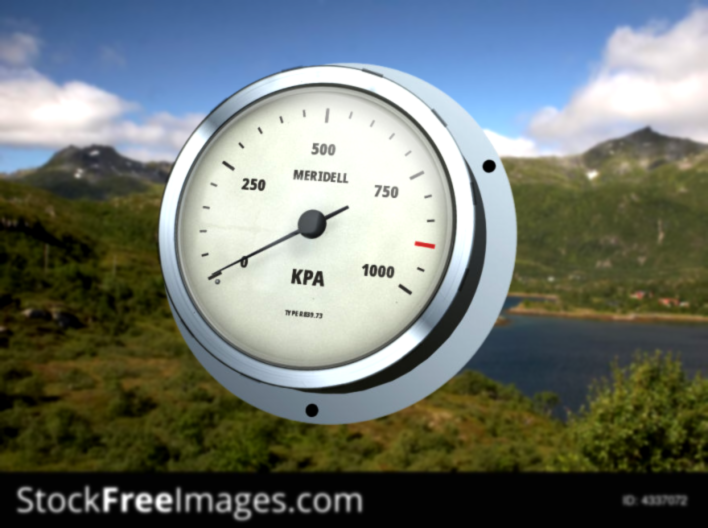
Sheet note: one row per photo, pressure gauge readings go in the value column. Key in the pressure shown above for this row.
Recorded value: 0 kPa
